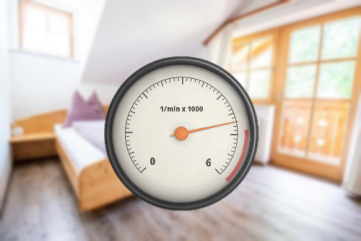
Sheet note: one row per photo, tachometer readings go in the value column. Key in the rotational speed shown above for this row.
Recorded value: 4700 rpm
